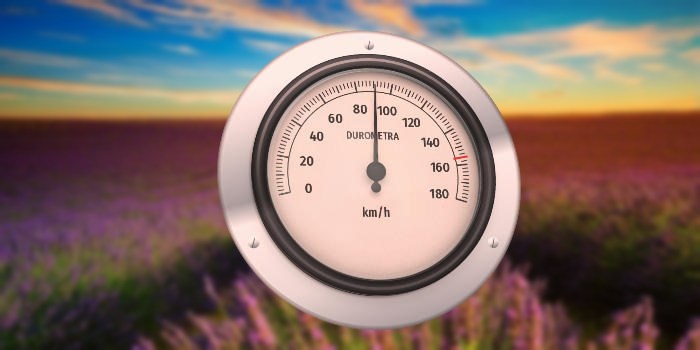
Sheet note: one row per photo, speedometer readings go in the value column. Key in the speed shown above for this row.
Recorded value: 90 km/h
